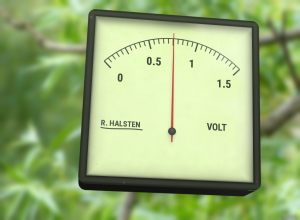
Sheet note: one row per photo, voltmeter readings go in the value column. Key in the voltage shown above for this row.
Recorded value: 0.75 V
